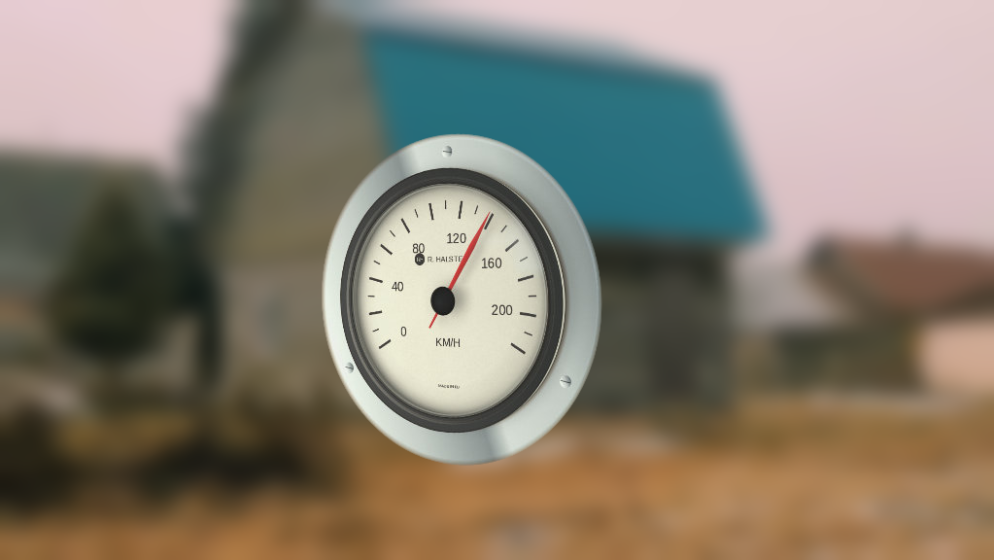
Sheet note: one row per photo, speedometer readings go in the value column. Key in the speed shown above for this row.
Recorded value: 140 km/h
